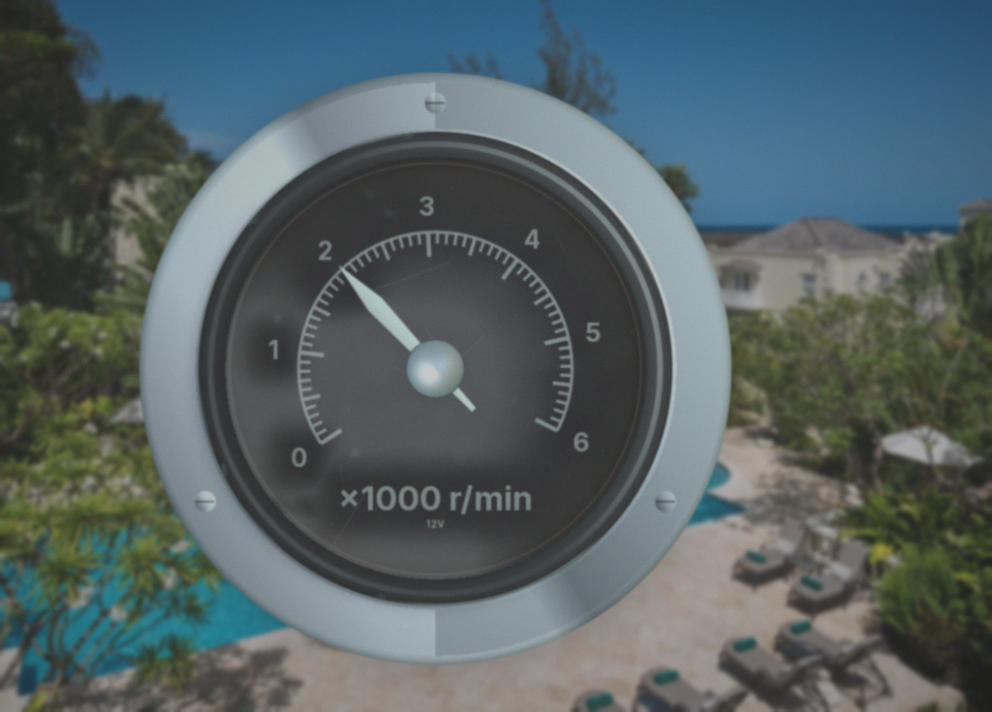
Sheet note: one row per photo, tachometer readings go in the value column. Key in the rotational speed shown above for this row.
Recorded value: 2000 rpm
